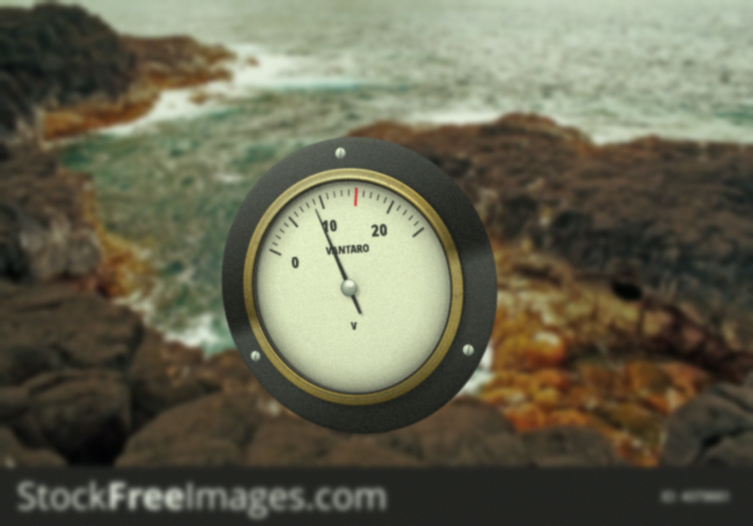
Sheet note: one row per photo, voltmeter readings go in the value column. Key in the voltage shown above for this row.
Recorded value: 9 V
